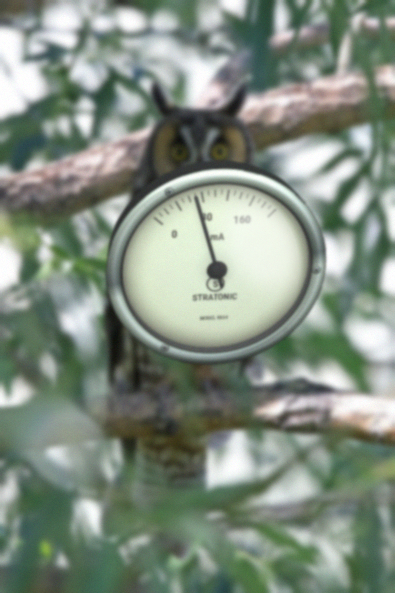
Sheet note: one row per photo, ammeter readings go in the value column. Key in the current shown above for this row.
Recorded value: 70 mA
